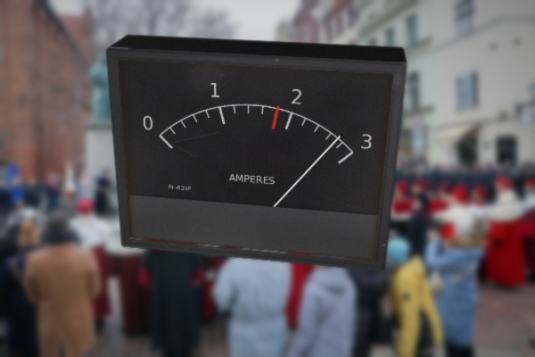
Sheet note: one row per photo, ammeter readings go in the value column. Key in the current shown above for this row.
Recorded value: 2.7 A
